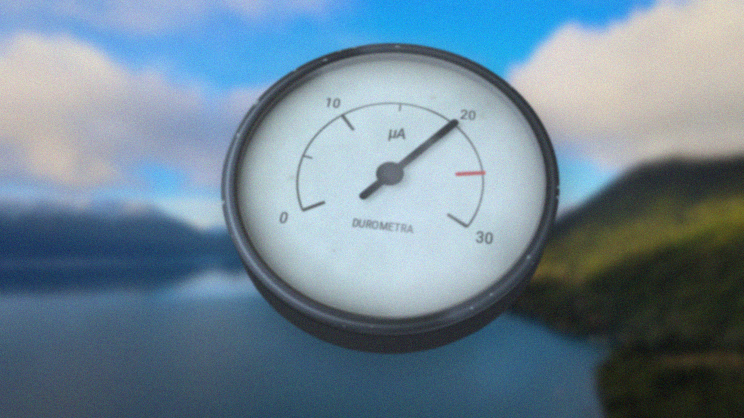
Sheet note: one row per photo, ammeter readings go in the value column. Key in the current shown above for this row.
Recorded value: 20 µA
